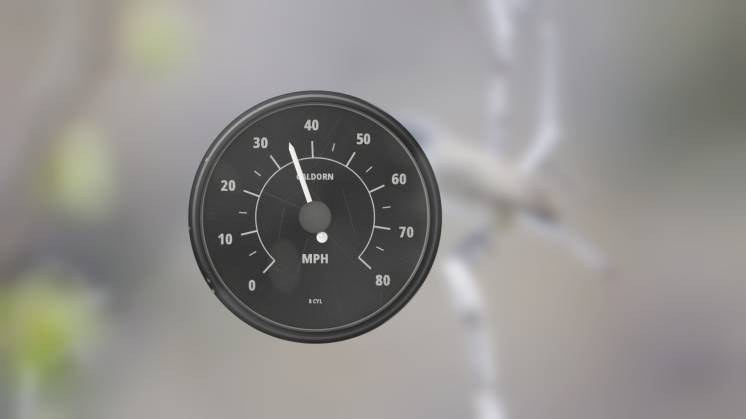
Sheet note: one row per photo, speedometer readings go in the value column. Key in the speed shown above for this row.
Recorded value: 35 mph
